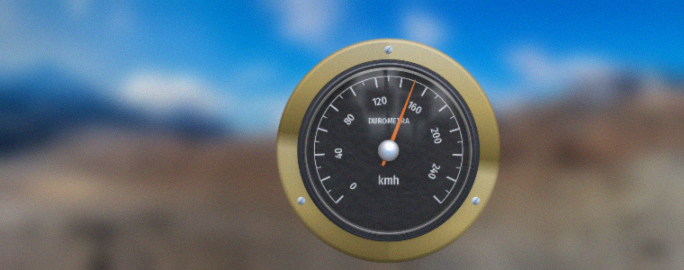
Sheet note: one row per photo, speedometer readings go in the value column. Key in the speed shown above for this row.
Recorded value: 150 km/h
